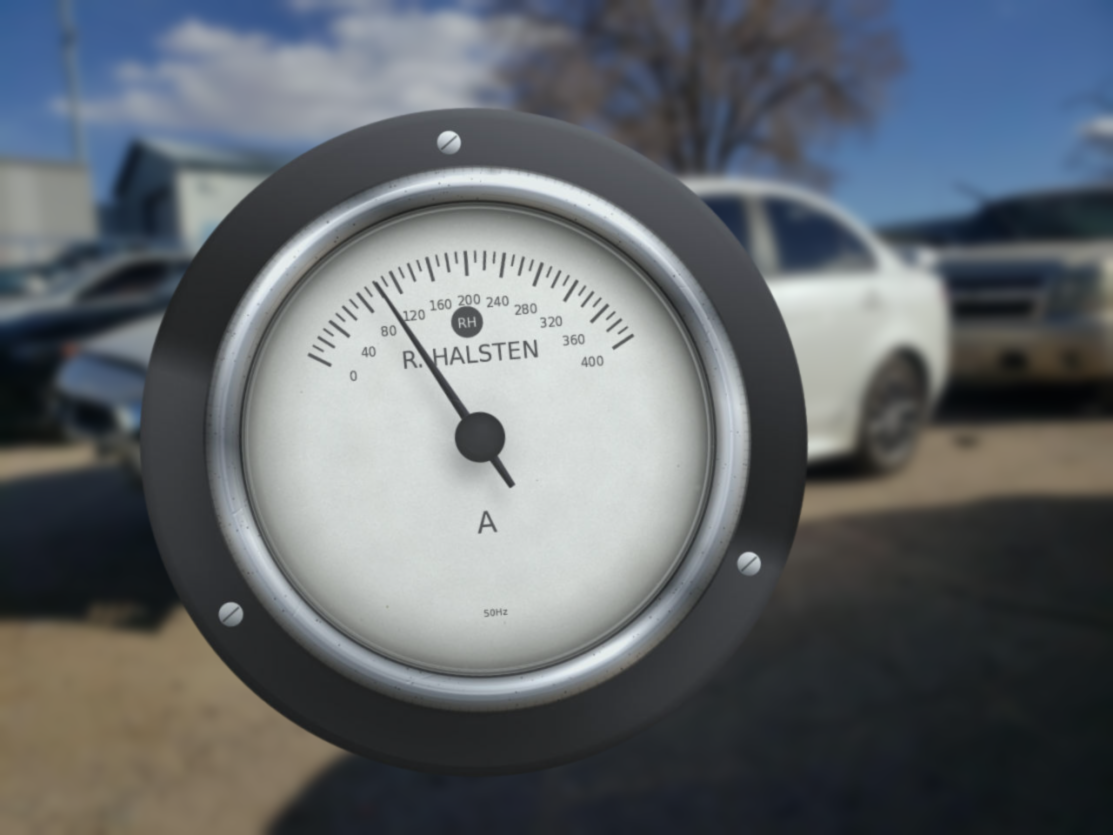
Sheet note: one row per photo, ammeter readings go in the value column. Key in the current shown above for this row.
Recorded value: 100 A
